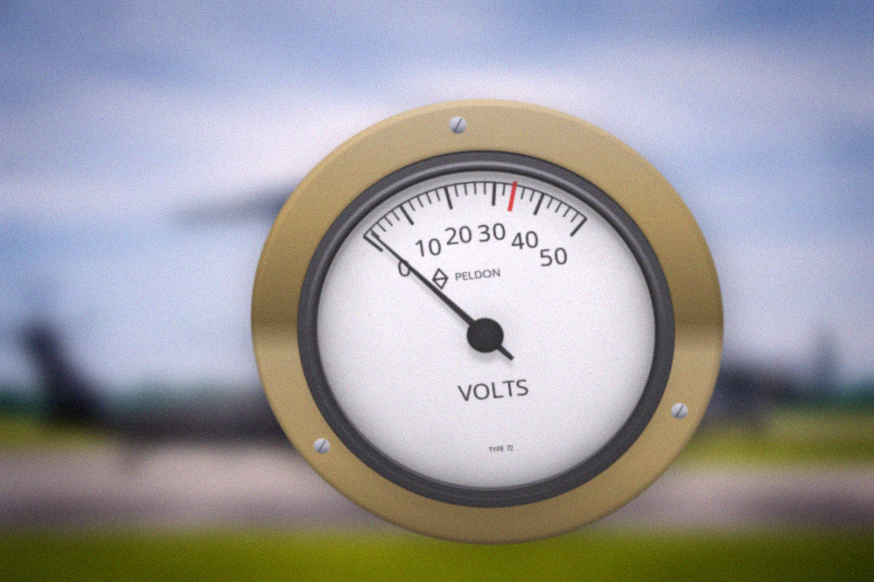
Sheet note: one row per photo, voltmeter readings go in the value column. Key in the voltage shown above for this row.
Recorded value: 2 V
